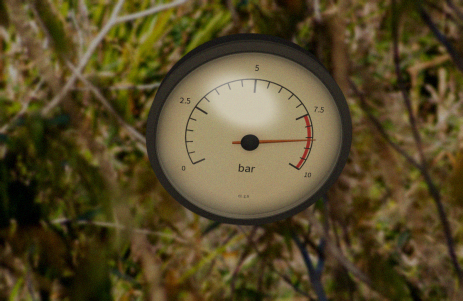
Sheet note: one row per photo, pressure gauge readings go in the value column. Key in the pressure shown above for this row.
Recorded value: 8.5 bar
